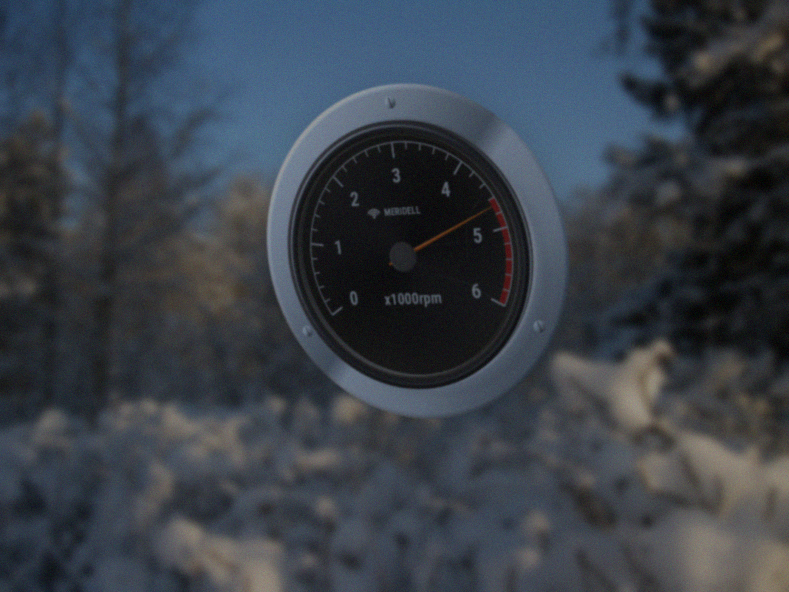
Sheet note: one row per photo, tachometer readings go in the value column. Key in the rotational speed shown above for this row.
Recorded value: 4700 rpm
